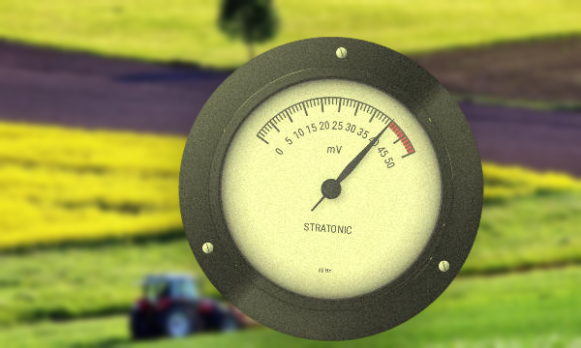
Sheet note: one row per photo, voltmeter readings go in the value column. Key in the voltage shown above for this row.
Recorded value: 40 mV
